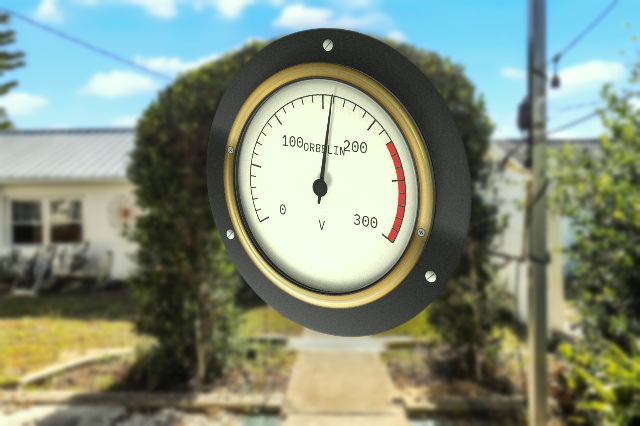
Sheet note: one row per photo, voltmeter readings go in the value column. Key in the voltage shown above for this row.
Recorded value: 160 V
